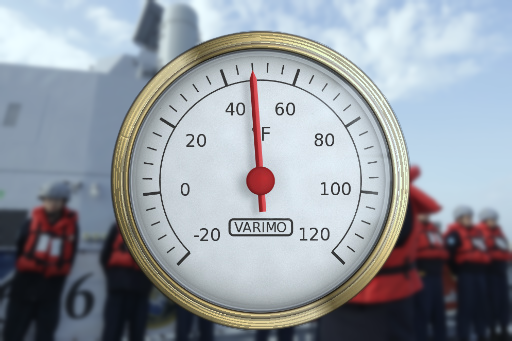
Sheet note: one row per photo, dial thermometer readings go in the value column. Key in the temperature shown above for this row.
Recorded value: 48 °F
